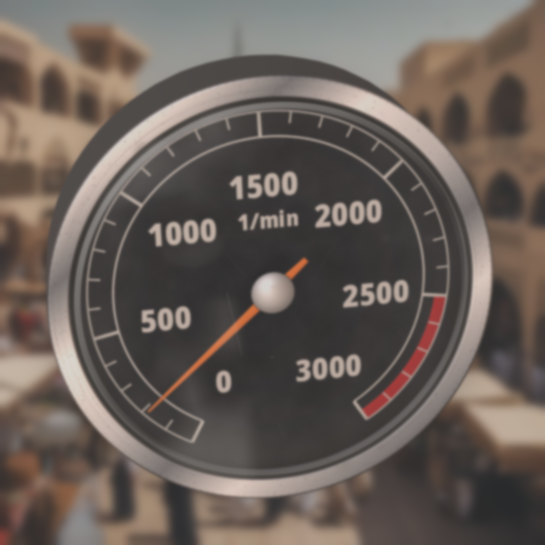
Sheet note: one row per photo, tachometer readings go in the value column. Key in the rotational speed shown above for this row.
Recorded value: 200 rpm
